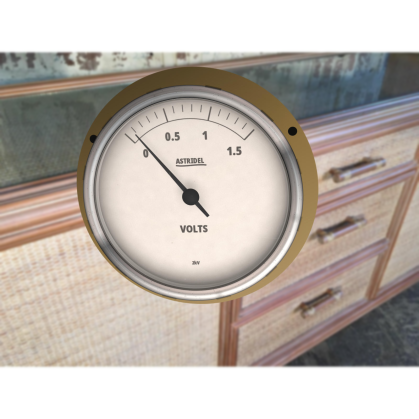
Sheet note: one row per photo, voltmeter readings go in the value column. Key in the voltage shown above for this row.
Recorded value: 0.1 V
